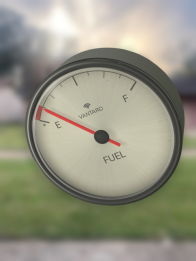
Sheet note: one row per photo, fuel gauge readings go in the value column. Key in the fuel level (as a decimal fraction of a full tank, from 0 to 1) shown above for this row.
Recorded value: 0.125
